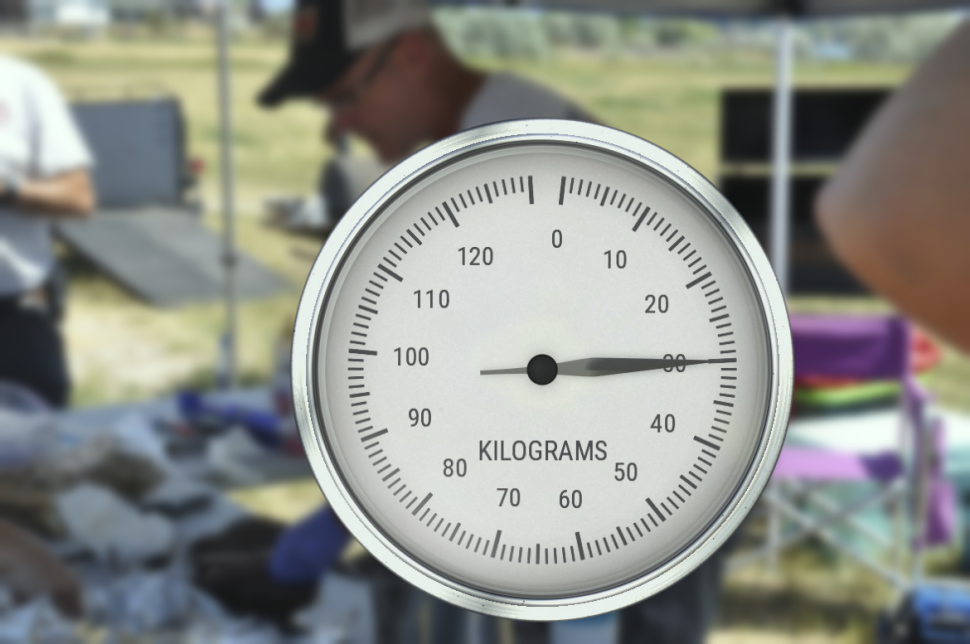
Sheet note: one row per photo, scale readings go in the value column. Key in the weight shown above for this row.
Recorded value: 30 kg
